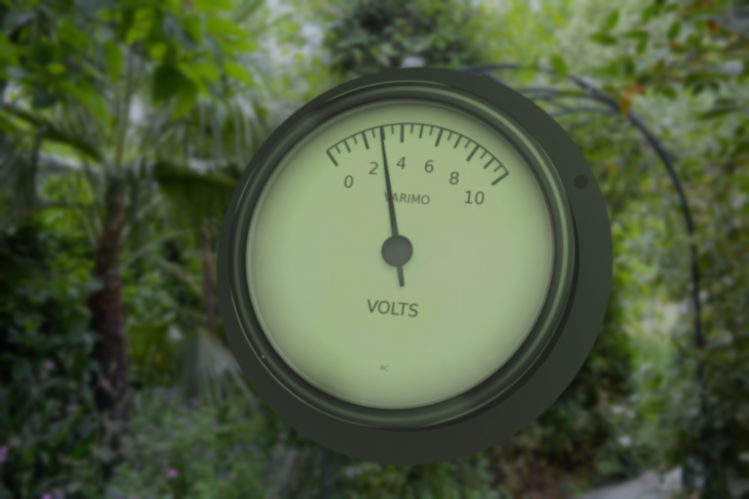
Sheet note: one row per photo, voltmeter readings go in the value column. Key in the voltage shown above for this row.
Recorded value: 3 V
